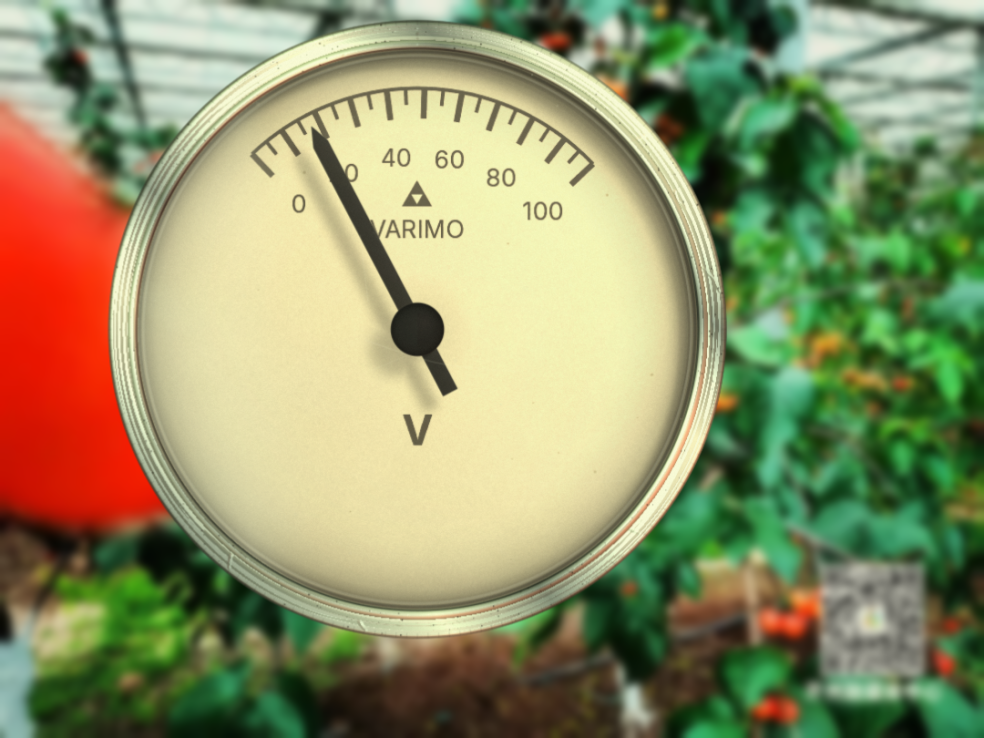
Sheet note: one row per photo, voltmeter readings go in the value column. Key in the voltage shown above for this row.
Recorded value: 17.5 V
